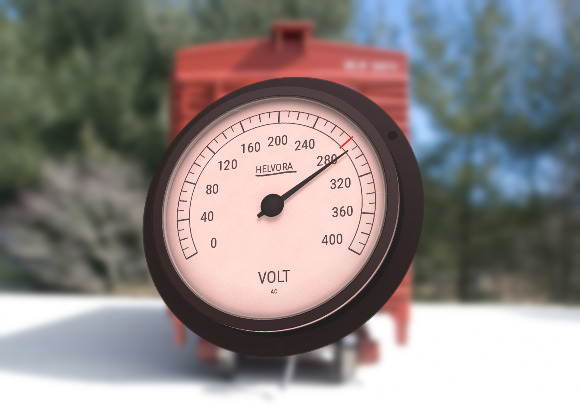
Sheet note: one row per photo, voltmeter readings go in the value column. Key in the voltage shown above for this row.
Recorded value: 290 V
